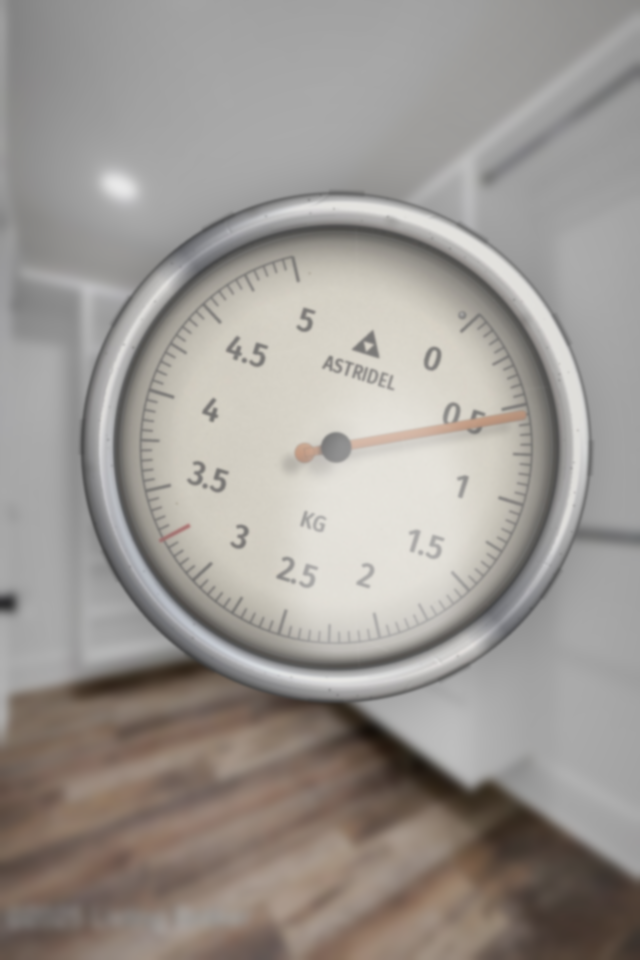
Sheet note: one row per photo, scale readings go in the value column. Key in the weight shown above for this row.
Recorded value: 0.55 kg
